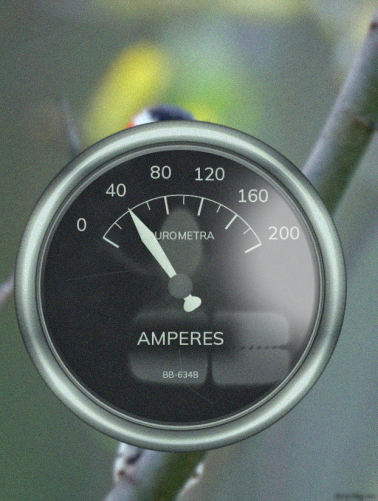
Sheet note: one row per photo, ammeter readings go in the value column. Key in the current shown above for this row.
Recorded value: 40 A
